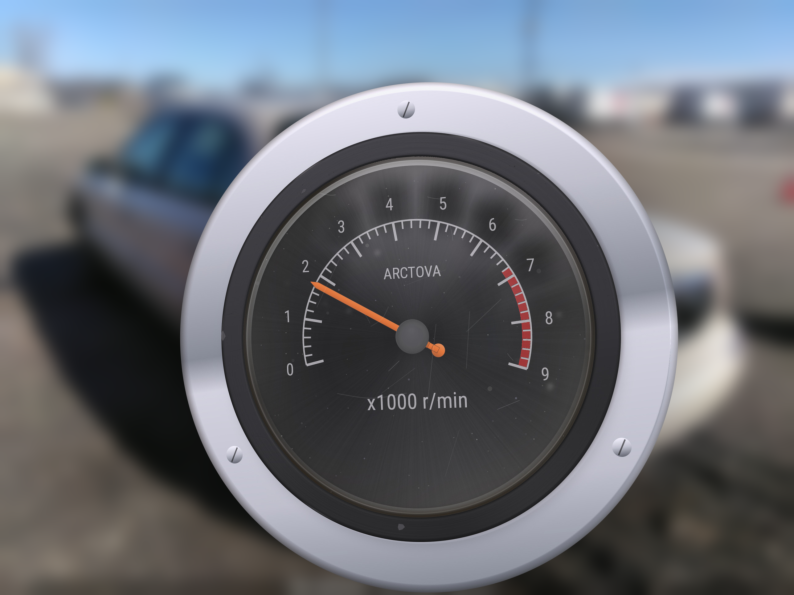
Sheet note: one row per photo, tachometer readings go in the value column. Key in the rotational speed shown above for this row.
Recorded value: 1800 rpm
